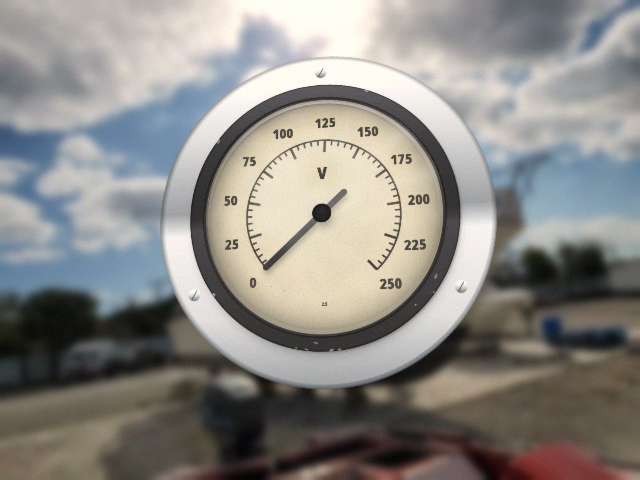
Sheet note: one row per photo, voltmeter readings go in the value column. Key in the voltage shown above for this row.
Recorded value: 0 V
